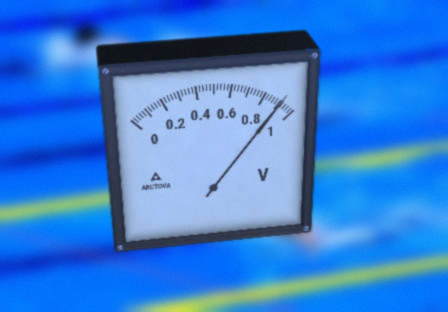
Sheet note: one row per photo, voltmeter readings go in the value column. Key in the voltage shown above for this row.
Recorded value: 0.9 V
